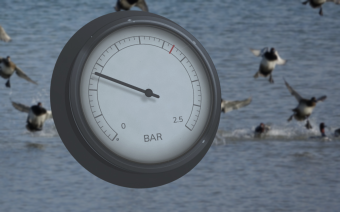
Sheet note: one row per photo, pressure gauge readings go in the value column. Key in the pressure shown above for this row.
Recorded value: 0.65 bar
